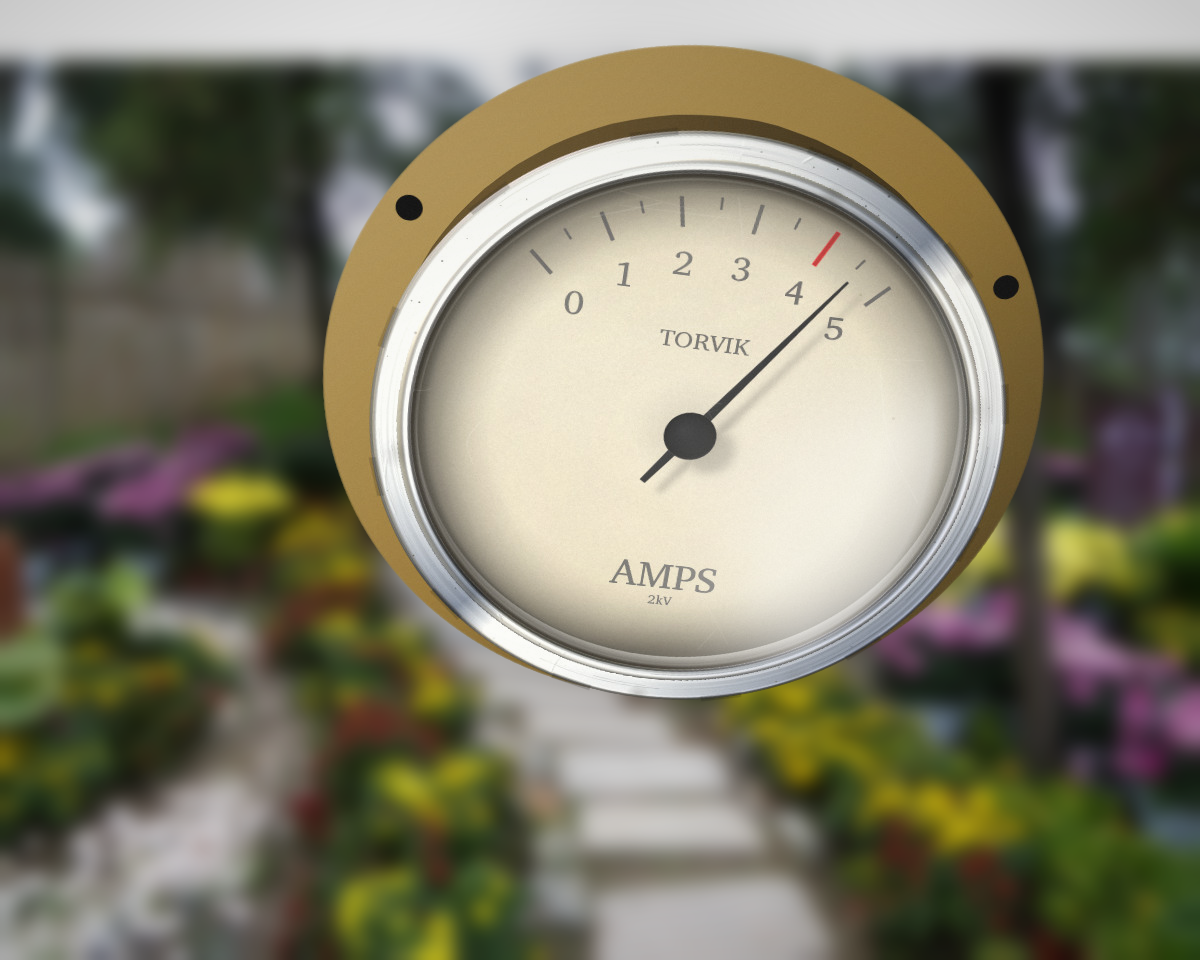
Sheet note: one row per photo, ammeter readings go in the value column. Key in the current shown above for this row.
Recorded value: 4.5 A
